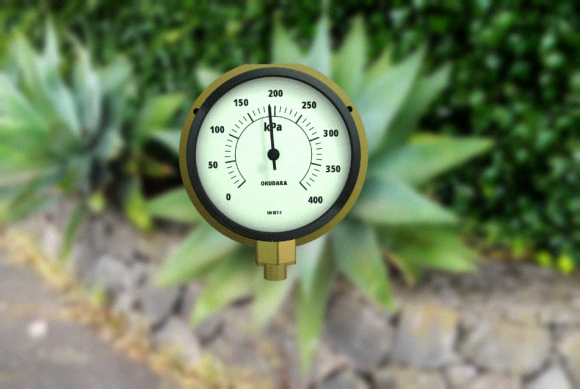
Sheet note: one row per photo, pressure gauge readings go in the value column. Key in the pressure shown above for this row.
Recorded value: 190 kPa
